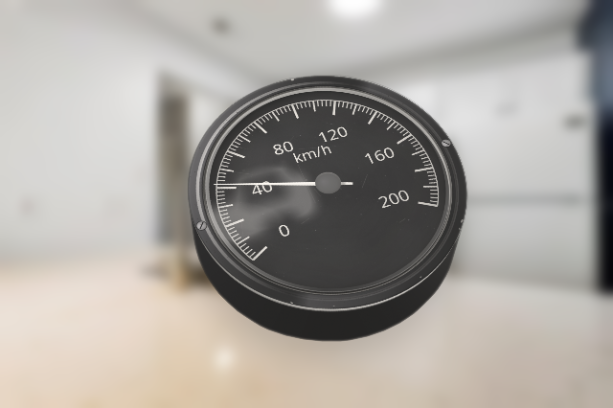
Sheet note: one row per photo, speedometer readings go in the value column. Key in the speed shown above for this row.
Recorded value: 40 km/h
